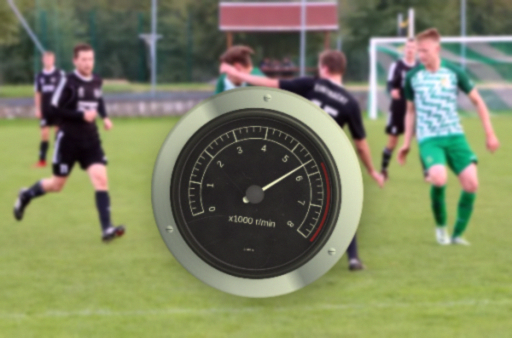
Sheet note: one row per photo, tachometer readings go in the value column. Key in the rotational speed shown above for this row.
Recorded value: 5600 rpm
